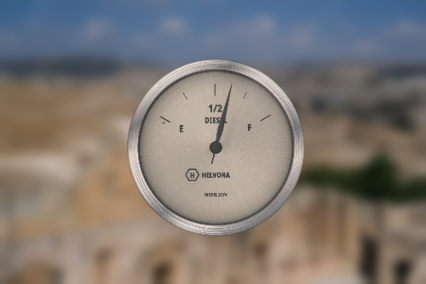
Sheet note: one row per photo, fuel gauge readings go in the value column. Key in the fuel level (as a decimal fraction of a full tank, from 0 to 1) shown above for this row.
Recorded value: 0.625
